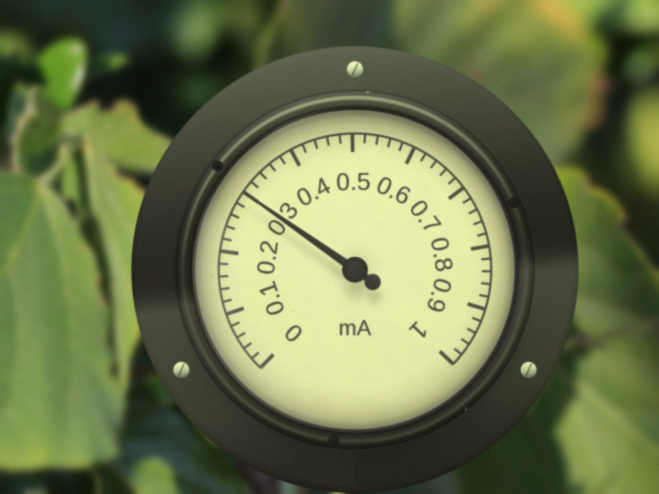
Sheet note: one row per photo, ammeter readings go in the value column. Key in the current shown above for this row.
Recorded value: 0.3 mA
